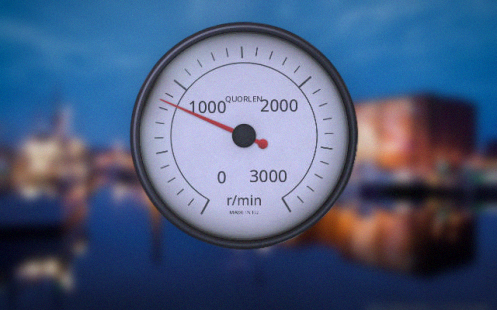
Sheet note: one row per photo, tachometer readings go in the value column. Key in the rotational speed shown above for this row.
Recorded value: 850 rpm
